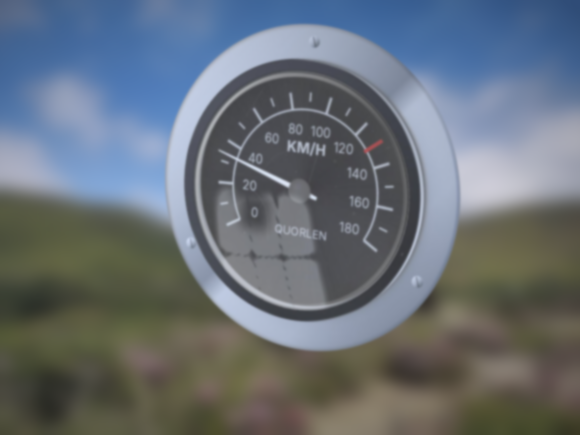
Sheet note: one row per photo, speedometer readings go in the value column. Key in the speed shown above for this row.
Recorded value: 35 km/h
